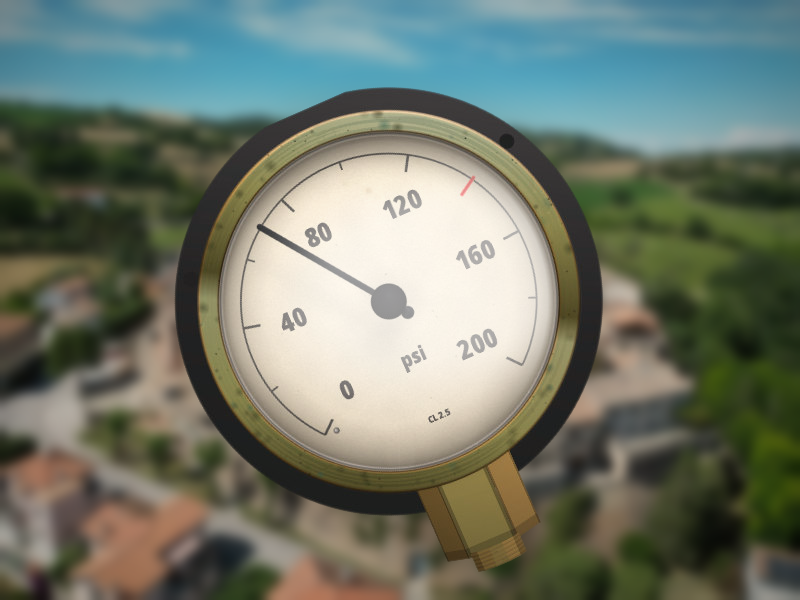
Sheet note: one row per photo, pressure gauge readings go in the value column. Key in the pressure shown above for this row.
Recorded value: 70 psi
